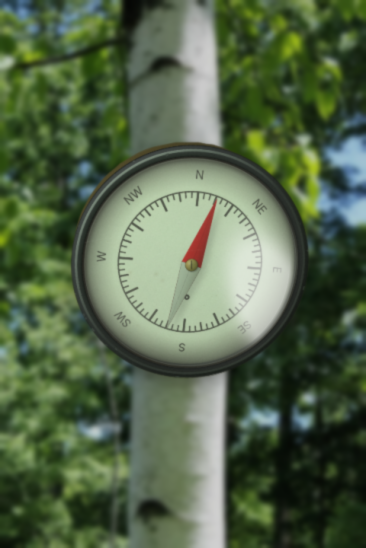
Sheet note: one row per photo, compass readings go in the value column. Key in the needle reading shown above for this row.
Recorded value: 15 °
